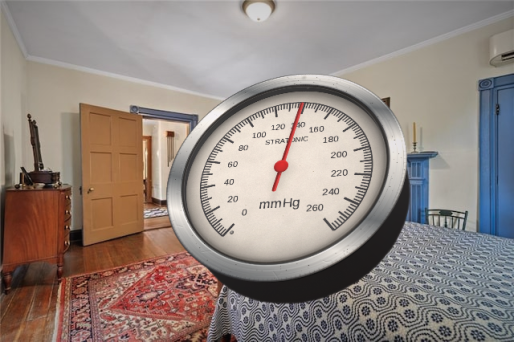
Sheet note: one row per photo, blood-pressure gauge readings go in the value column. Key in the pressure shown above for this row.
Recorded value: 140 mmHg
